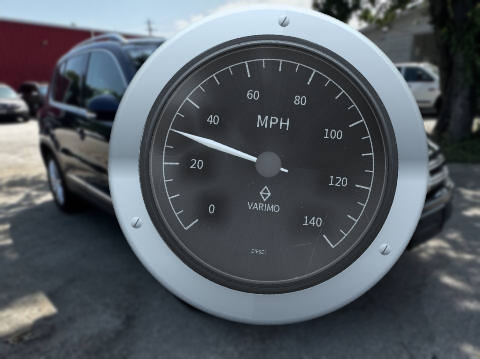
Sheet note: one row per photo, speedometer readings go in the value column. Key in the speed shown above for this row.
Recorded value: 30 mph
